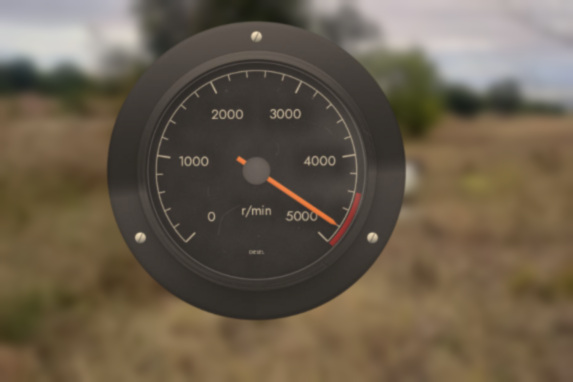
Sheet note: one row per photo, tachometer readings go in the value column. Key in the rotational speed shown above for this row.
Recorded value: 4800 rpm
